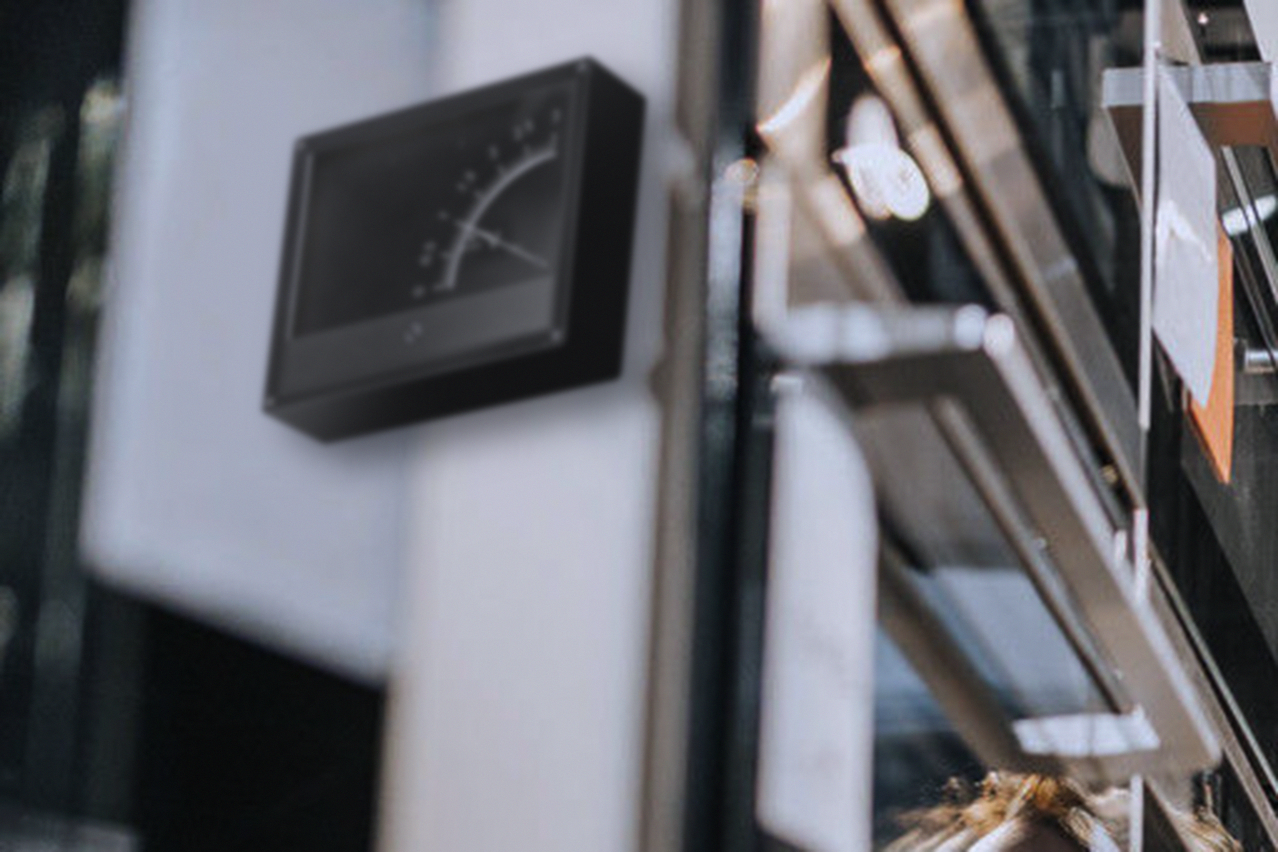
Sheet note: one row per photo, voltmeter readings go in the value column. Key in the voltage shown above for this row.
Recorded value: 1 V
